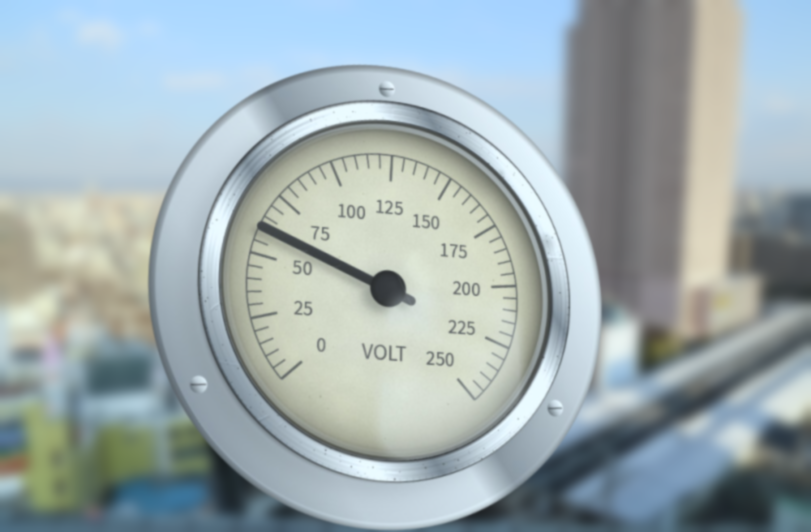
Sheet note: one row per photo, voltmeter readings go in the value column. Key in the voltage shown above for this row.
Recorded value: 60 V
